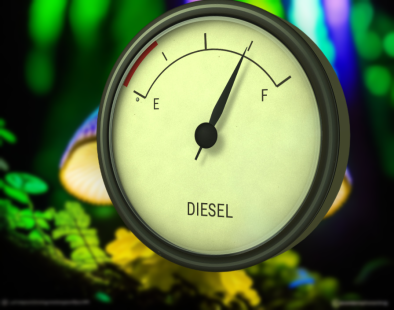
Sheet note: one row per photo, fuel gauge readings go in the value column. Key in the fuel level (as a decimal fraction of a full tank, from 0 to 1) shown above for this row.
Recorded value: 0.75
